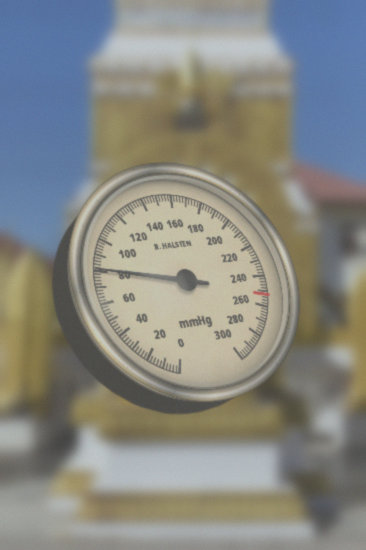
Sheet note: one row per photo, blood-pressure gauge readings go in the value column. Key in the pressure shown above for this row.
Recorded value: 80 mmHg
